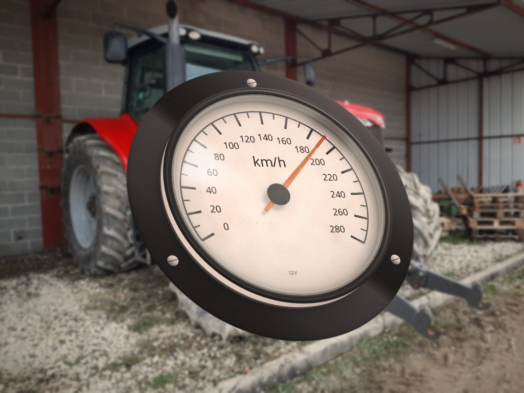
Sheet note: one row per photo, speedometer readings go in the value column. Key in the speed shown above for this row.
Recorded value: 190 km/h
